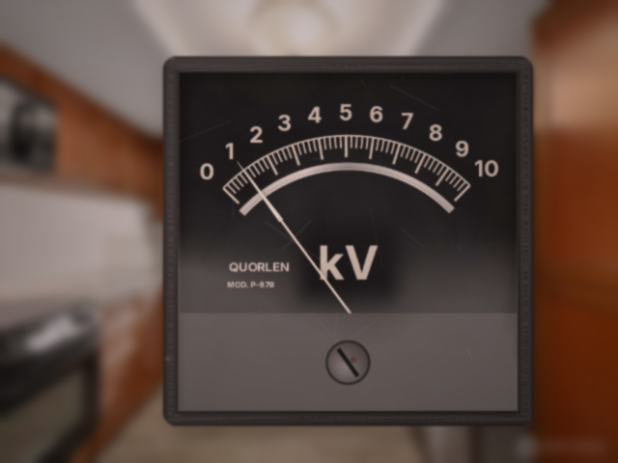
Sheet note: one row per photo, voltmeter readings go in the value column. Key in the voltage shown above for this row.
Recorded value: 1 kV
